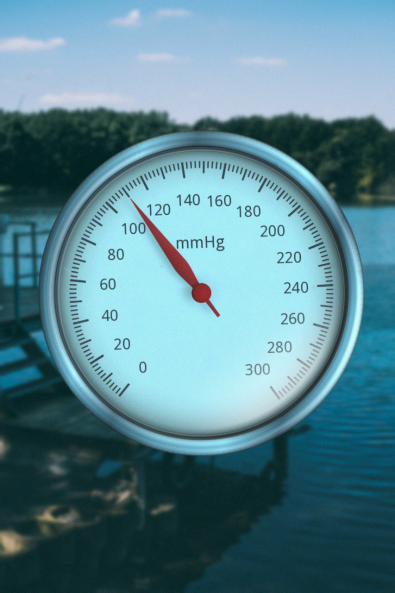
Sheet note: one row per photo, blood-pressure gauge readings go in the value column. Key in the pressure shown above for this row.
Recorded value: 110 mmHg
